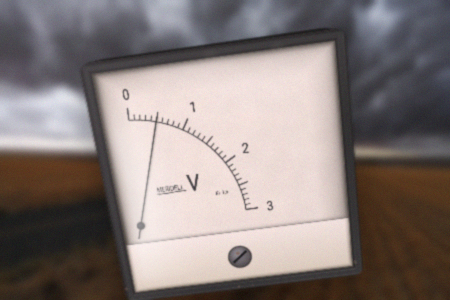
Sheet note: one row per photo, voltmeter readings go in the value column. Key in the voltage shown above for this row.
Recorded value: 0.5 V
